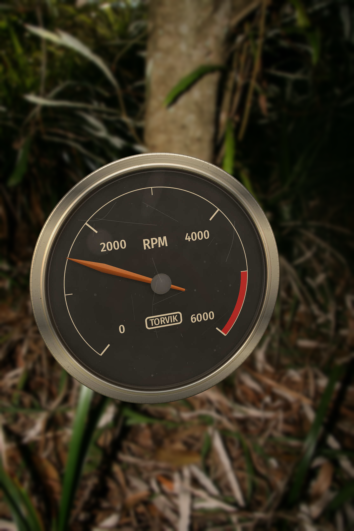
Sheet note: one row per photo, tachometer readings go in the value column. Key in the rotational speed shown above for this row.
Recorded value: 1500 rpm
